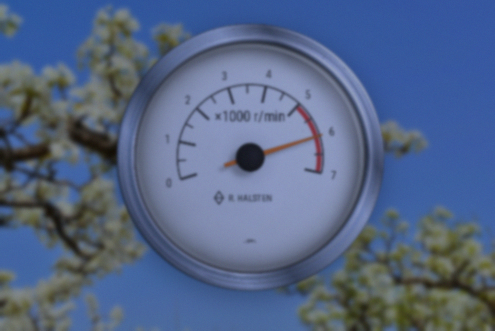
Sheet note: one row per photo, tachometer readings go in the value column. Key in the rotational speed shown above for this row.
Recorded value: 6000 rpm
